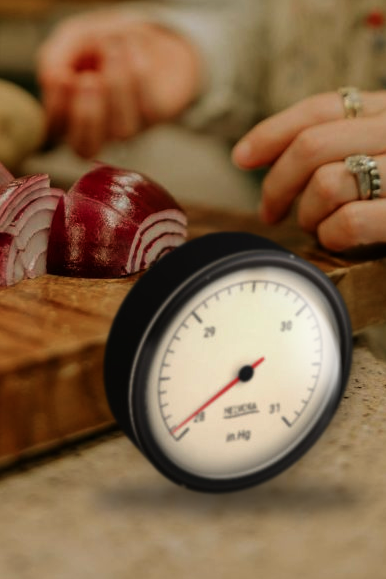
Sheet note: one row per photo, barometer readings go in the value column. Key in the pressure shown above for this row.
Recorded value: 28.1 inHg
